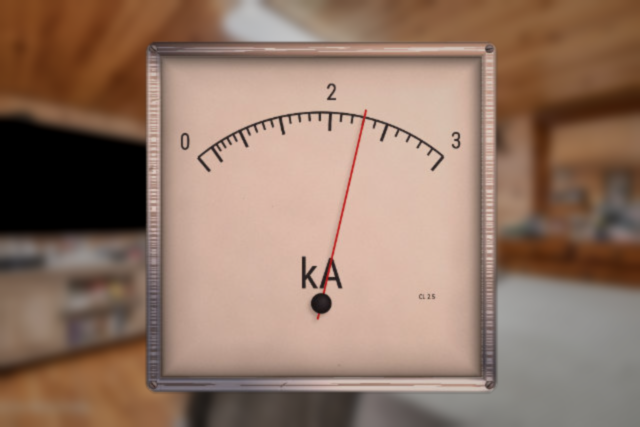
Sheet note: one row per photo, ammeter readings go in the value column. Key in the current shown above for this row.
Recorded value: 2.3 kA
